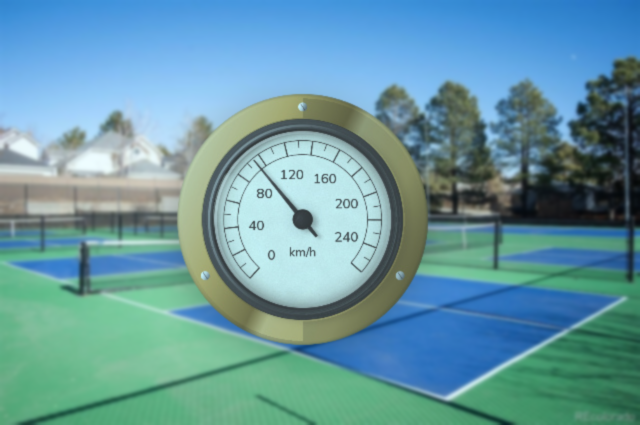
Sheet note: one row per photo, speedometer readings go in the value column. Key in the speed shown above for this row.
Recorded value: 95 km/h
